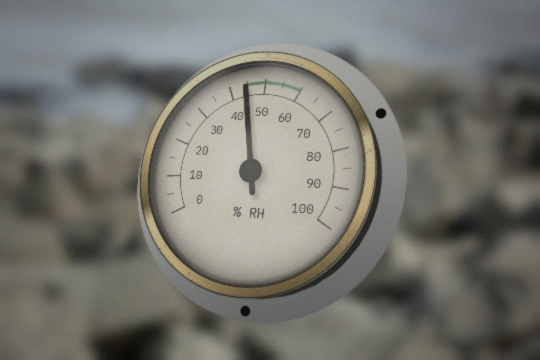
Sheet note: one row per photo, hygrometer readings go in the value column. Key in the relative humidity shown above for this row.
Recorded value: 45 %
